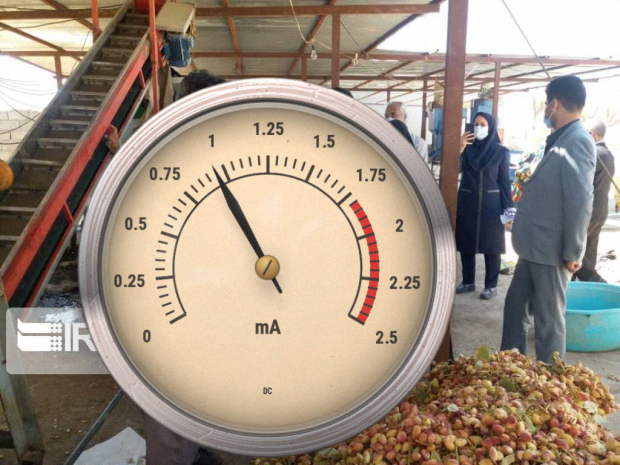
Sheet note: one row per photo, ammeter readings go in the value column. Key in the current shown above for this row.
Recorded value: 0.95 mA
